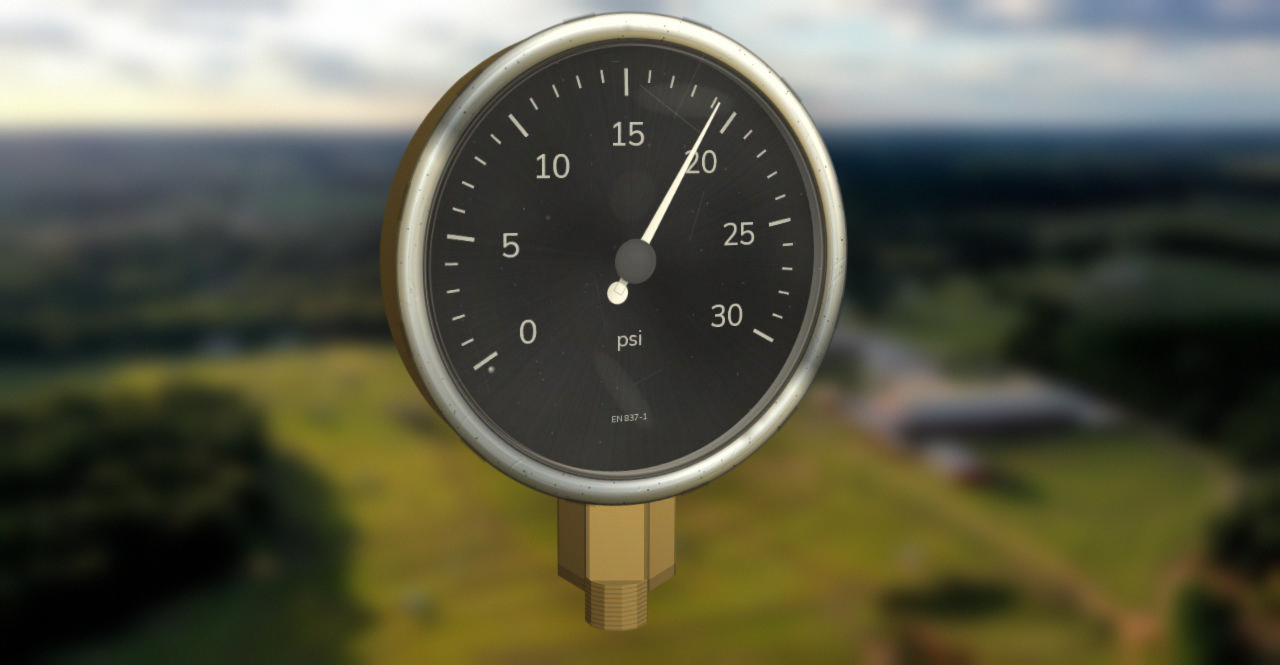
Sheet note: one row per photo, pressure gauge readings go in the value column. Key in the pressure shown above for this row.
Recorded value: 19 psi
